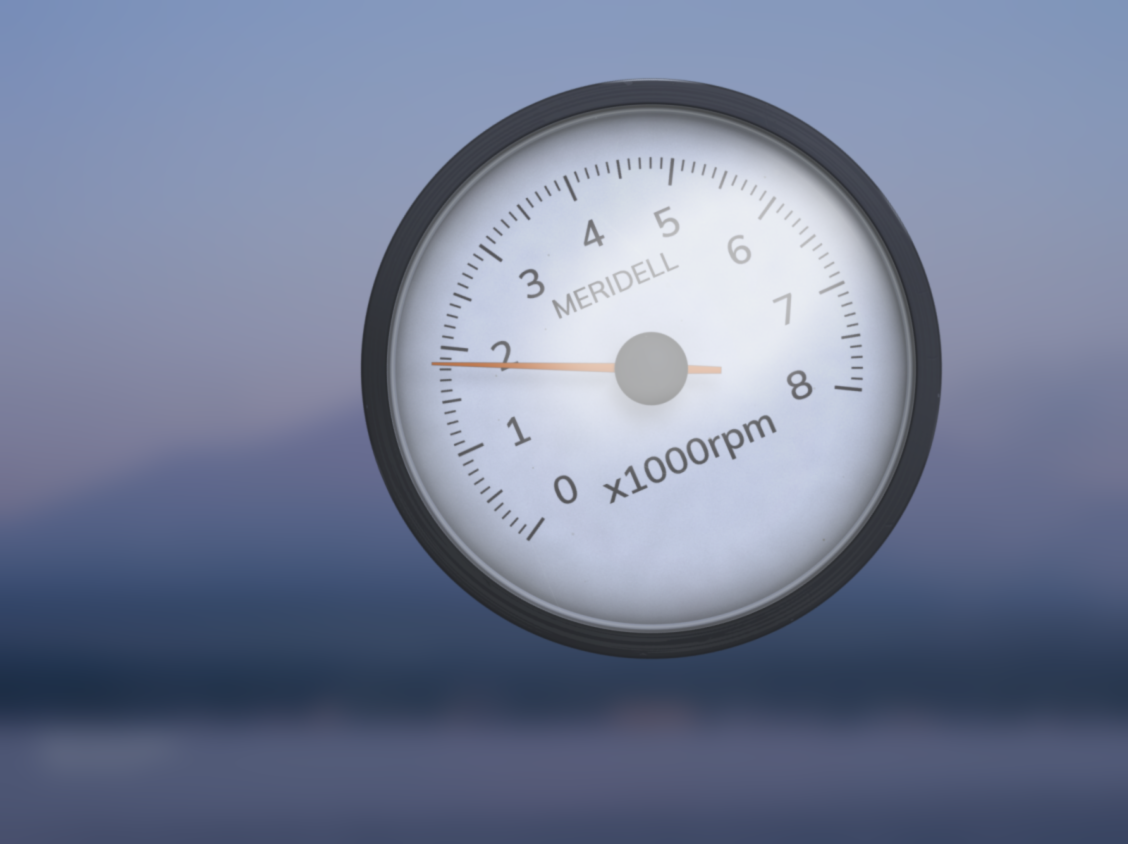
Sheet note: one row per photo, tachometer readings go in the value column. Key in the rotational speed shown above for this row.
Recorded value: 1850 rpm
